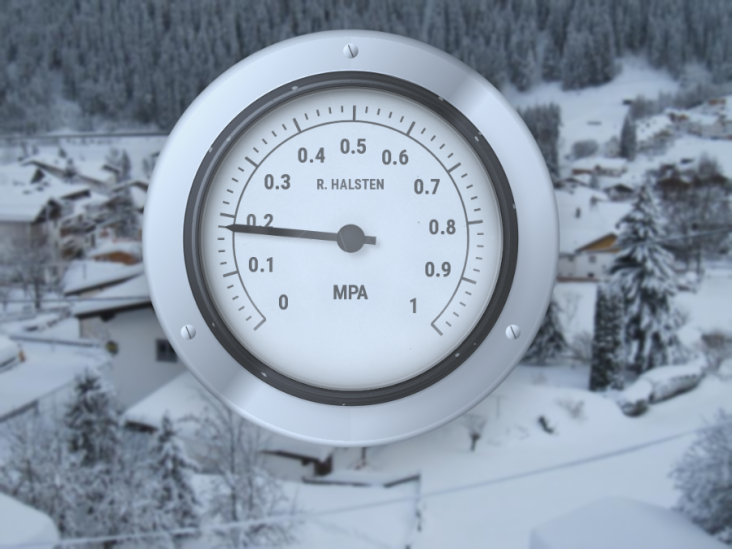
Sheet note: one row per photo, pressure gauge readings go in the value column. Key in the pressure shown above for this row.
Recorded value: 0.18 MPa
